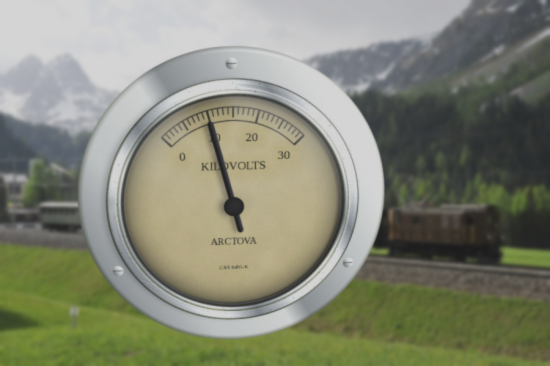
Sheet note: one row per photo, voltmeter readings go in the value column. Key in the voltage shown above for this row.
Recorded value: 10 kV
